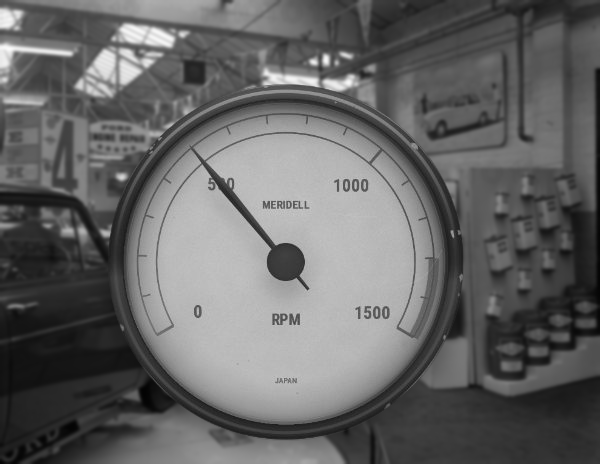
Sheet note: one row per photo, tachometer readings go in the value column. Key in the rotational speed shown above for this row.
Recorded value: 500 rpm
